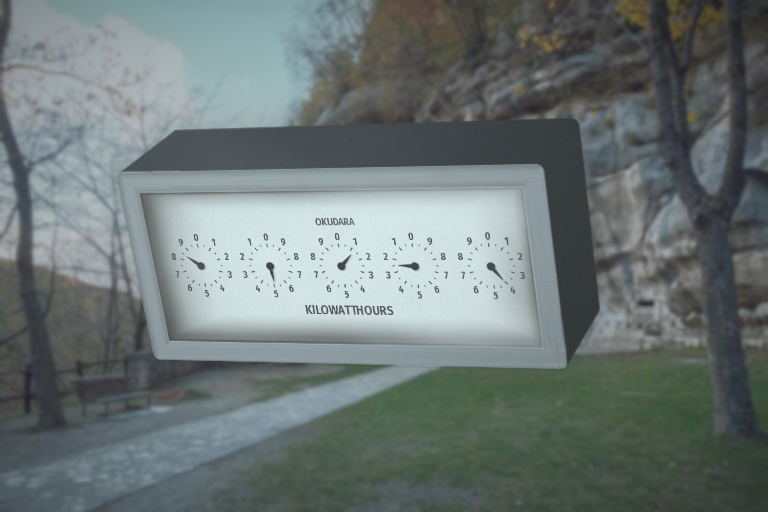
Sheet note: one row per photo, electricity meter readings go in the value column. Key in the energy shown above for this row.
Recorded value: 85124 kWh
